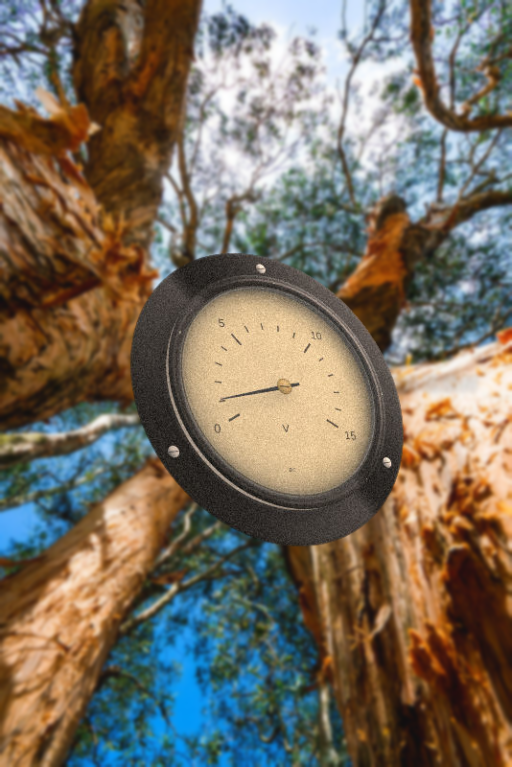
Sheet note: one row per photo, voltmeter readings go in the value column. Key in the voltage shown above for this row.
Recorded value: 1 V
